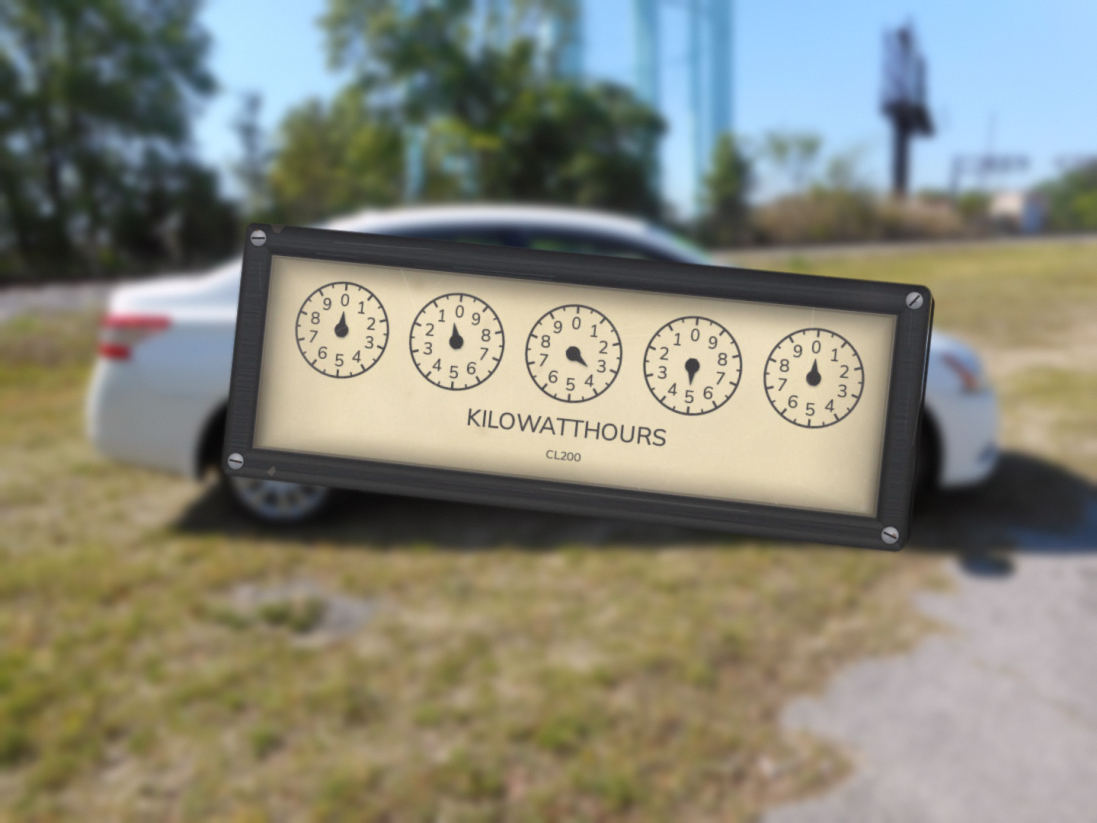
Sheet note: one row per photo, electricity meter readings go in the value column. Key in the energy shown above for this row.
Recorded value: 350 kWh
